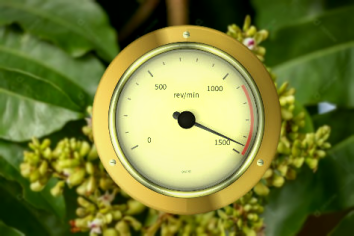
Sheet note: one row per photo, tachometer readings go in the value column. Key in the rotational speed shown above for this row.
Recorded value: 1450 rpm
